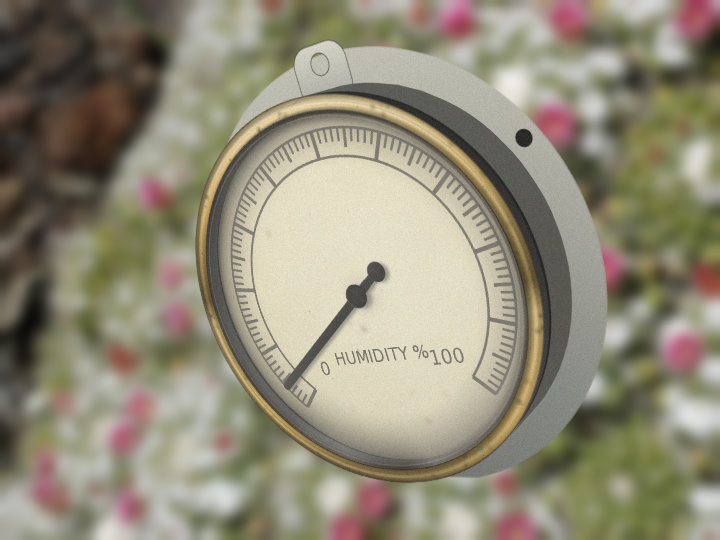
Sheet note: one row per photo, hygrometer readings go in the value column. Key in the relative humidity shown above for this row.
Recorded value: 4 %
